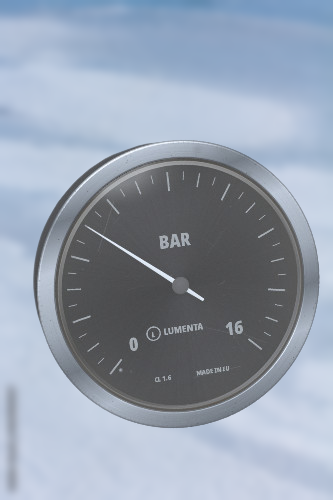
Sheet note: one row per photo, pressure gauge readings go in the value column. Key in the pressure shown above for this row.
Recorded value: 5 bar
